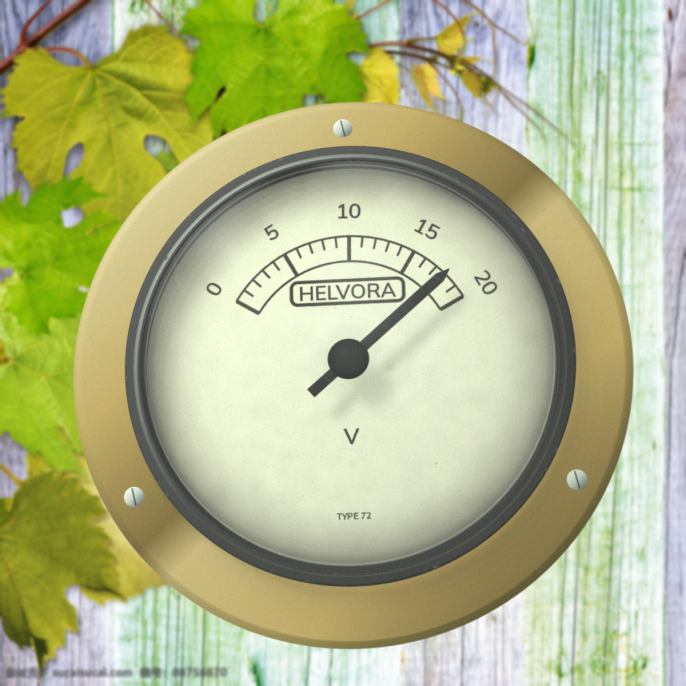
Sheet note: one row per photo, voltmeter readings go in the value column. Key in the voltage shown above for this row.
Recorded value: 18 V
